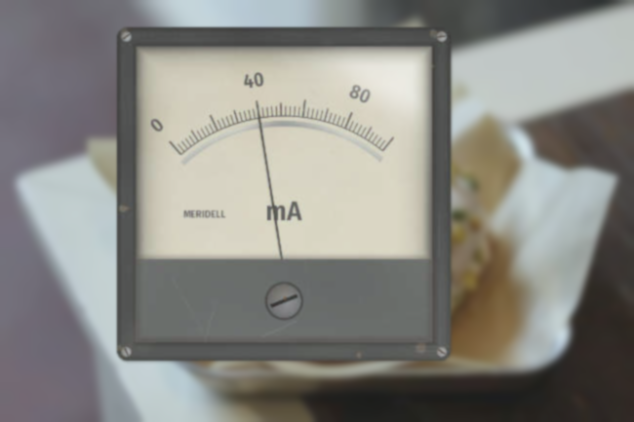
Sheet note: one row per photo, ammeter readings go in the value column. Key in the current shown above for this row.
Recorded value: 40 mA
